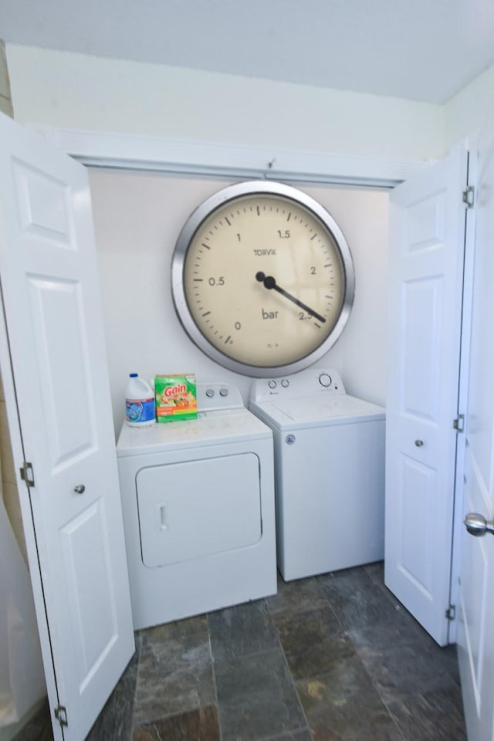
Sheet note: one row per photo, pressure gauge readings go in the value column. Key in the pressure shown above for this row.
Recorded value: 2.45 bar
